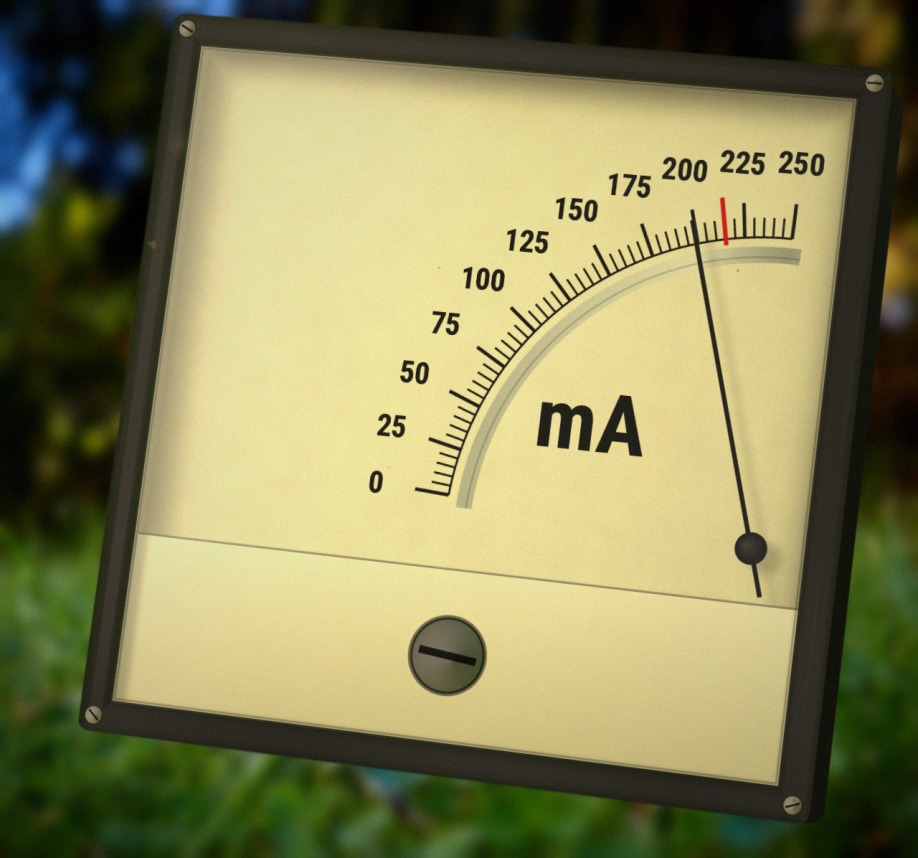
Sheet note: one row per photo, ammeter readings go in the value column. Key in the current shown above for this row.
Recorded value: 200 mA
